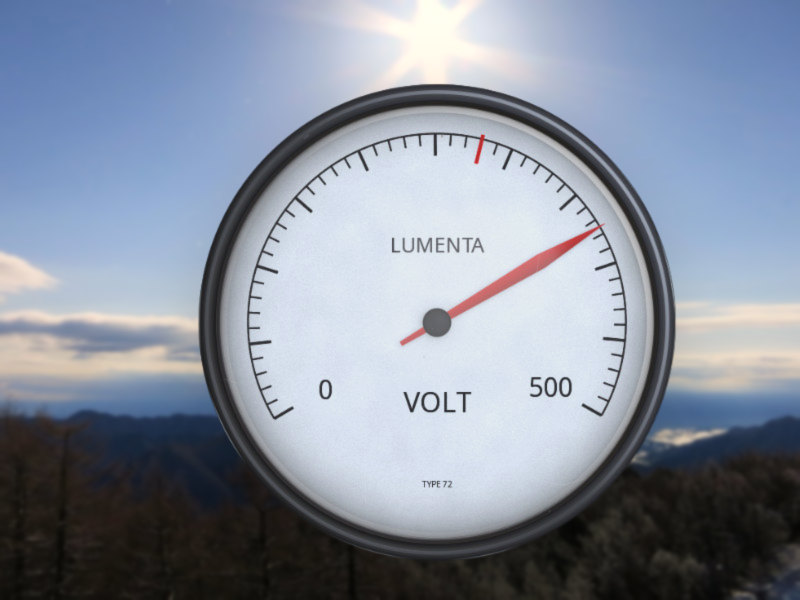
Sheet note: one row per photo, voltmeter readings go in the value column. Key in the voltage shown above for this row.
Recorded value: 375 V
